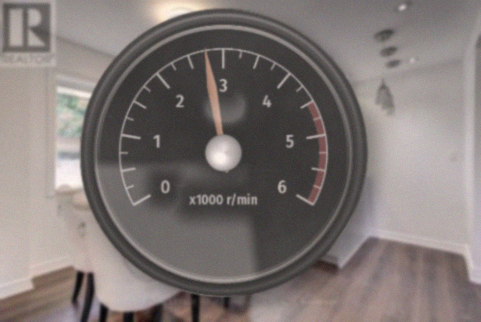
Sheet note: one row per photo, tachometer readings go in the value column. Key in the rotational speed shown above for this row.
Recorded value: 2750 rpm
